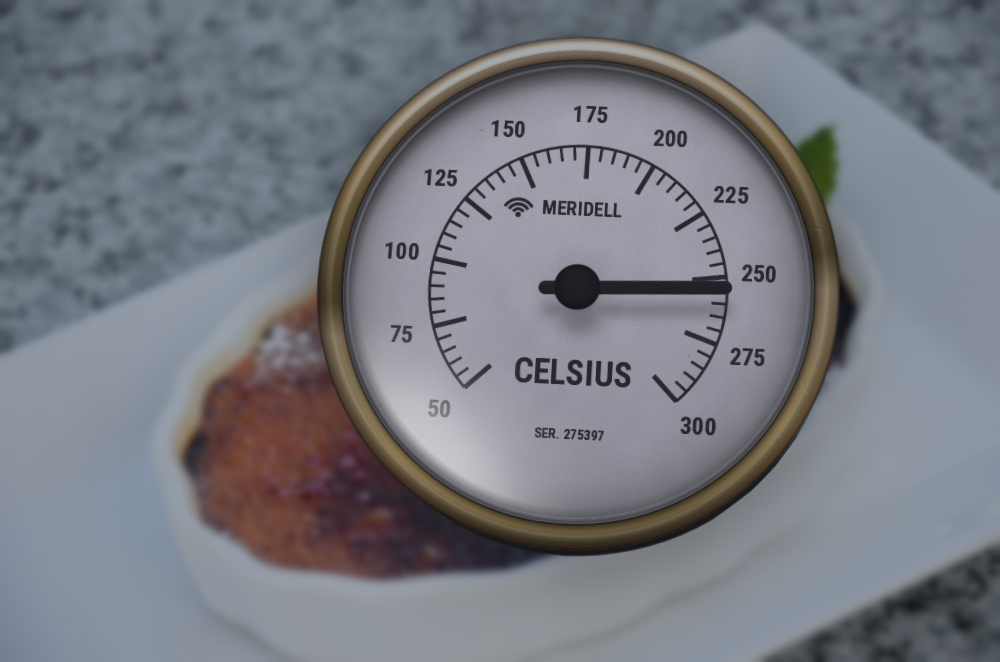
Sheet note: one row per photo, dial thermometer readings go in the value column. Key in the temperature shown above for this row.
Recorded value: 255 °C
